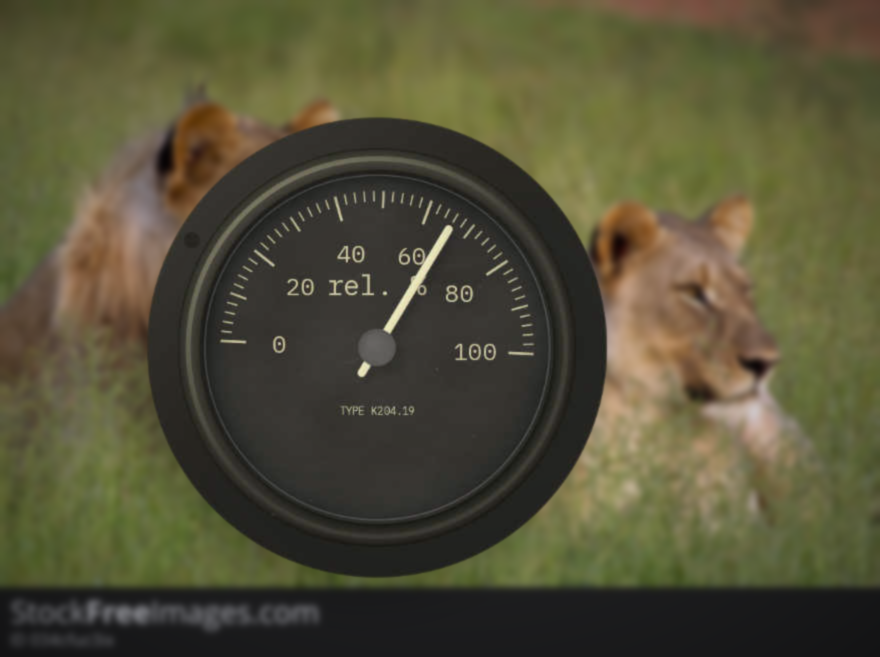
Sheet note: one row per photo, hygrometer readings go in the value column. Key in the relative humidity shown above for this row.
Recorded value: 66 %
